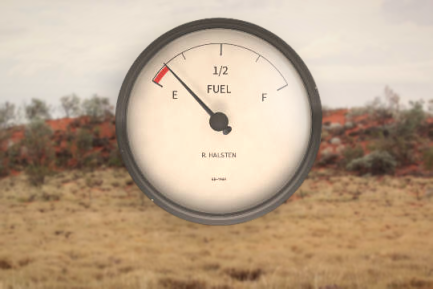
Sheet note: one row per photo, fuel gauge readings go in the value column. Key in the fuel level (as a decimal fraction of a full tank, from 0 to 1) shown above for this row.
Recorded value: 0.125
